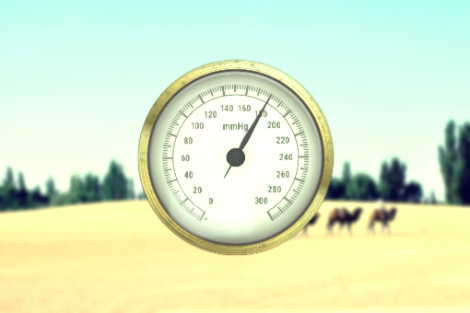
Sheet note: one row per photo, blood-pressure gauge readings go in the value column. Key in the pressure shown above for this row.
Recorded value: 180 mmHg
